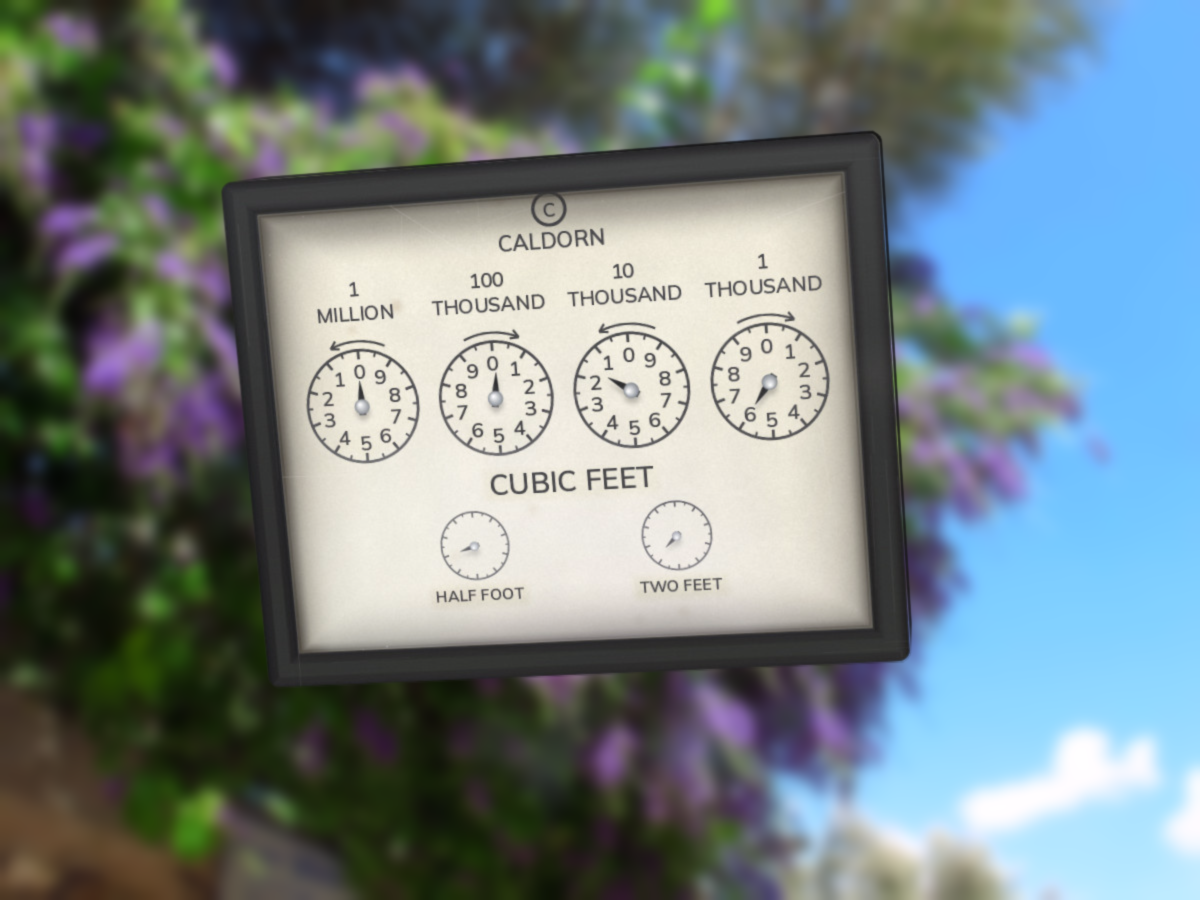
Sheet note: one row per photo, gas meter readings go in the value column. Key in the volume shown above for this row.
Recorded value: 1600 ft³
